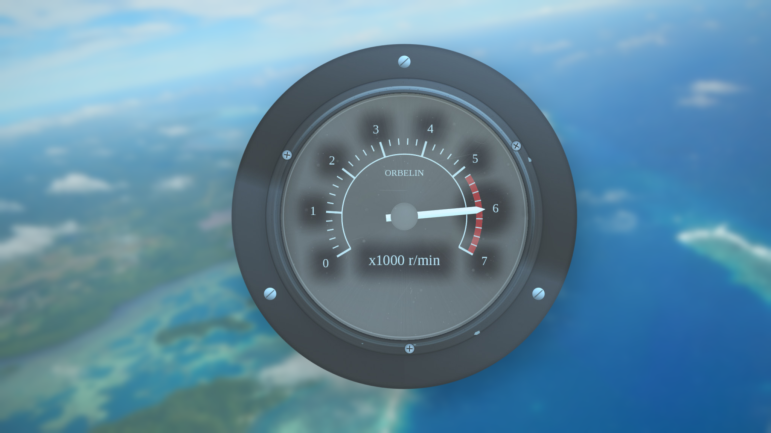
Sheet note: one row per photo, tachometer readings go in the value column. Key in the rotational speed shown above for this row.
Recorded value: 6000 rpm
